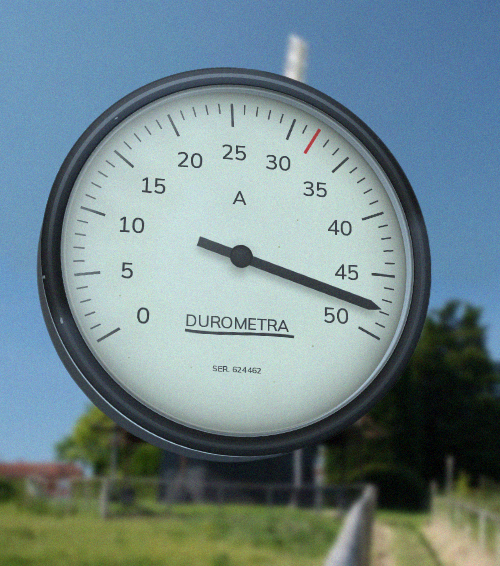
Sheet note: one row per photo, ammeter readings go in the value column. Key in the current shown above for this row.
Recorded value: 48 A
